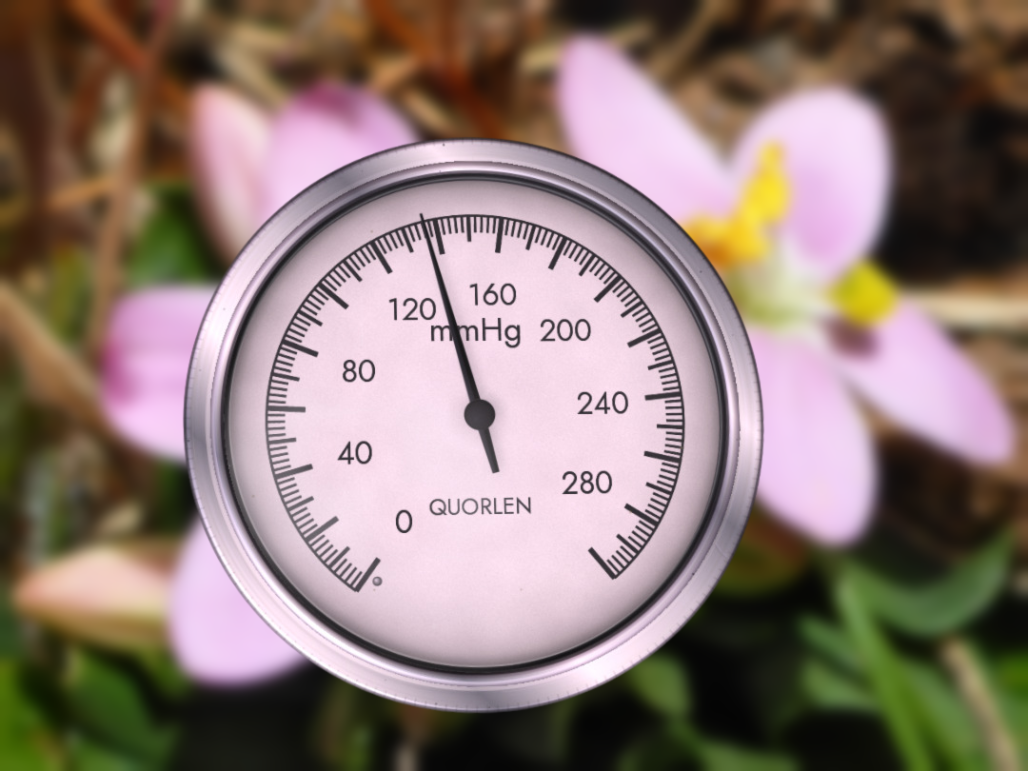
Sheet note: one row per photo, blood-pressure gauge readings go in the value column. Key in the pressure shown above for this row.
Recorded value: 136 mmHg
